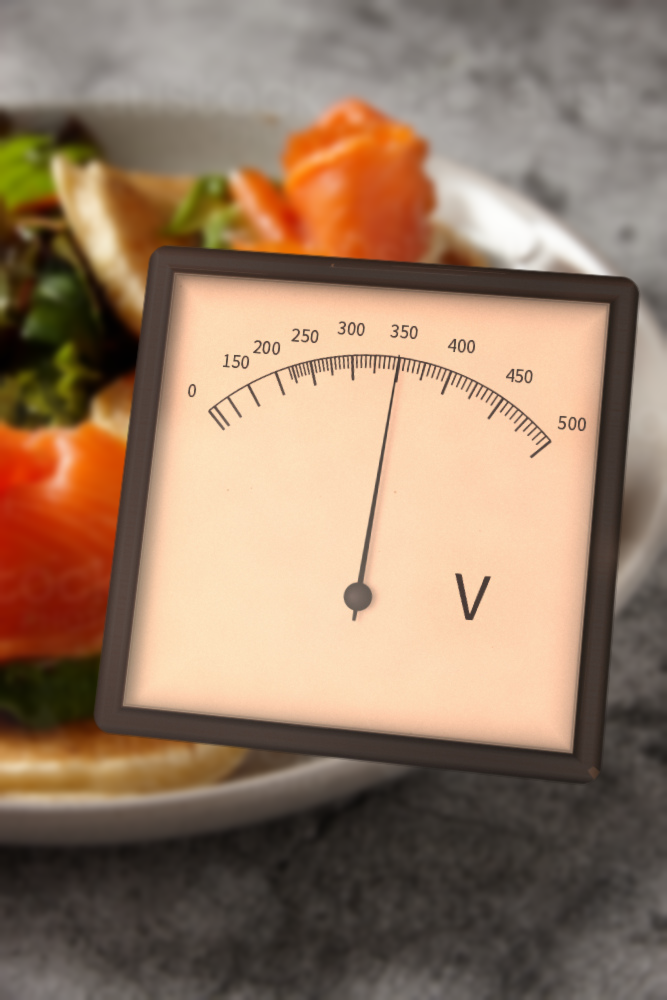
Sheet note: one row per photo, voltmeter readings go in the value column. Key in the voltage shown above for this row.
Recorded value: 350 V
